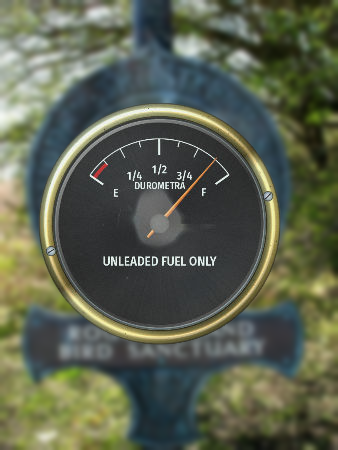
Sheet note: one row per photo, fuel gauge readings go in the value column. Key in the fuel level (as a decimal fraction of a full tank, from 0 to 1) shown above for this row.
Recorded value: 0.875
